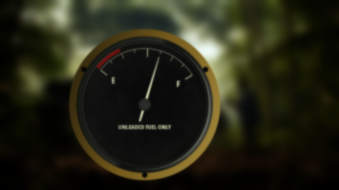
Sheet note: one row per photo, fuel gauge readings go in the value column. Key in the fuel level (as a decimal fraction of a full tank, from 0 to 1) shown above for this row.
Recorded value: 0.625
